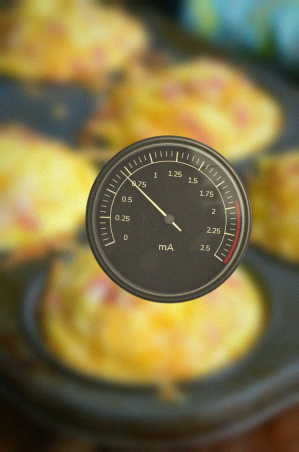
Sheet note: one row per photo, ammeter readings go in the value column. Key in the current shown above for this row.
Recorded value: 0.7 mA
